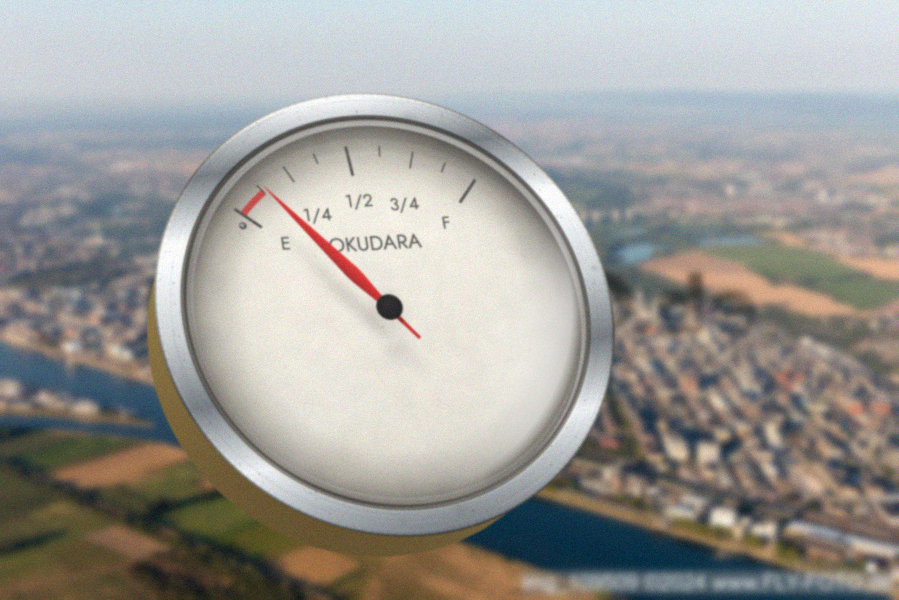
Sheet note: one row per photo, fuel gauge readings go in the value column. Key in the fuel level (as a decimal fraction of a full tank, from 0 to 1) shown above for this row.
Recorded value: 0.125
